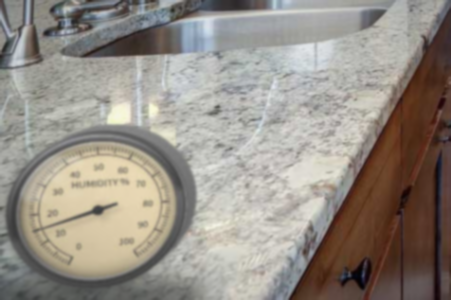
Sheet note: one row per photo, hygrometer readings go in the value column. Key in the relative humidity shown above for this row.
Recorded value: 15 %
